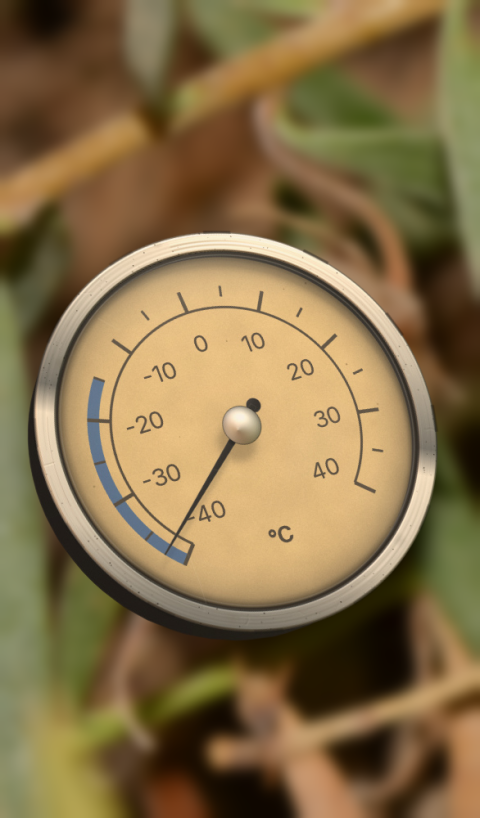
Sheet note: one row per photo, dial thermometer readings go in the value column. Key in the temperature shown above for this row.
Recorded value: -37.5 °C
